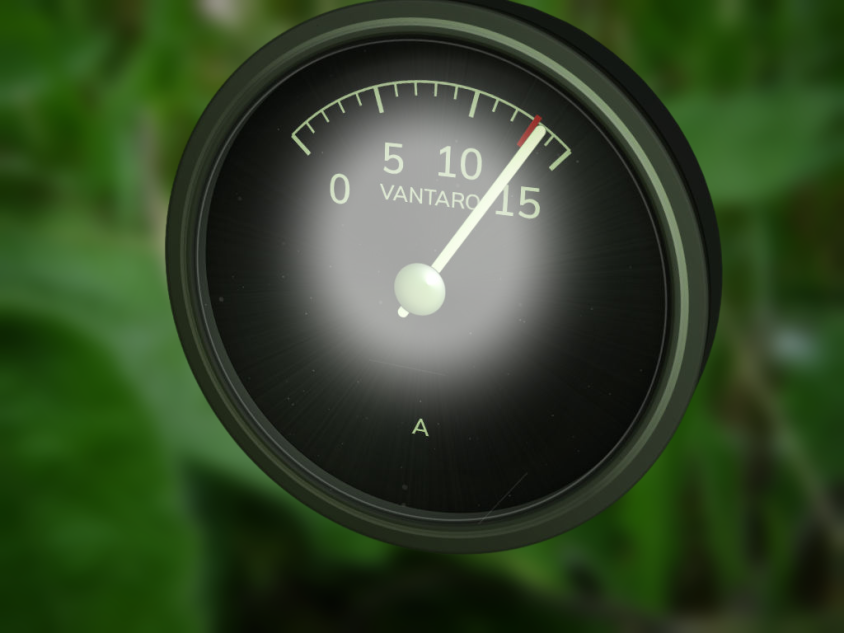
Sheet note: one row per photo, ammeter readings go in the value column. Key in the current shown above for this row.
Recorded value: 13.5 A
